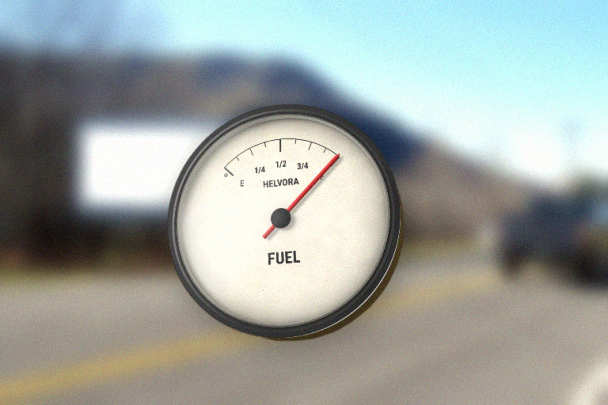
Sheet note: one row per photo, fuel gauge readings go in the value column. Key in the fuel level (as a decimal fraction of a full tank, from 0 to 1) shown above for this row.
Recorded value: 1
